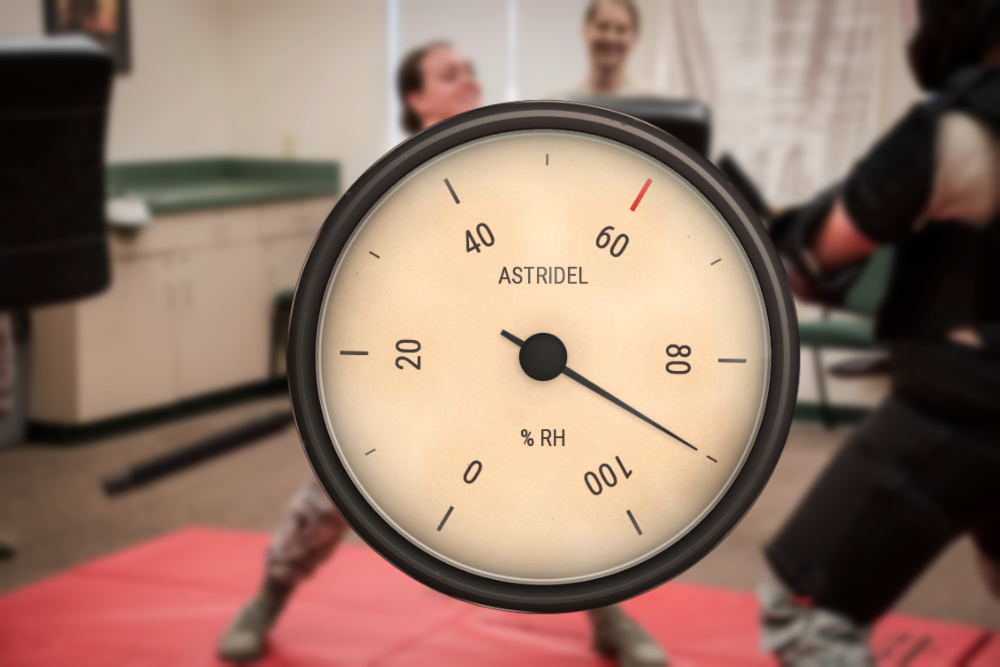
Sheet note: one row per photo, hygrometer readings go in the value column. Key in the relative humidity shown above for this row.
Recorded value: 90 %
